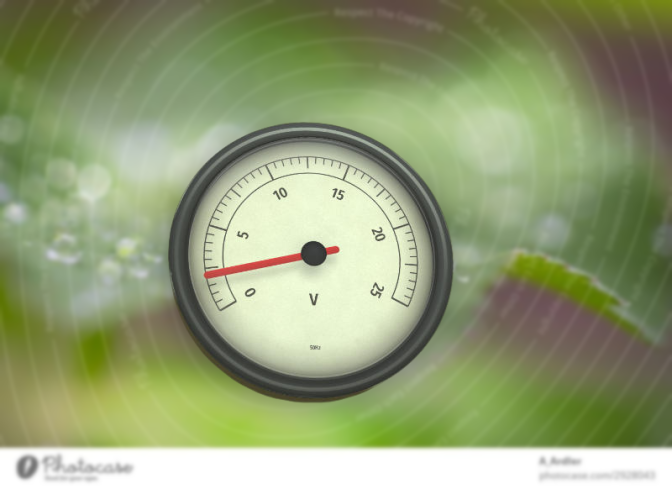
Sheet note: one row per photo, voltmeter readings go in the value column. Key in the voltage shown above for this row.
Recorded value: 2 V
